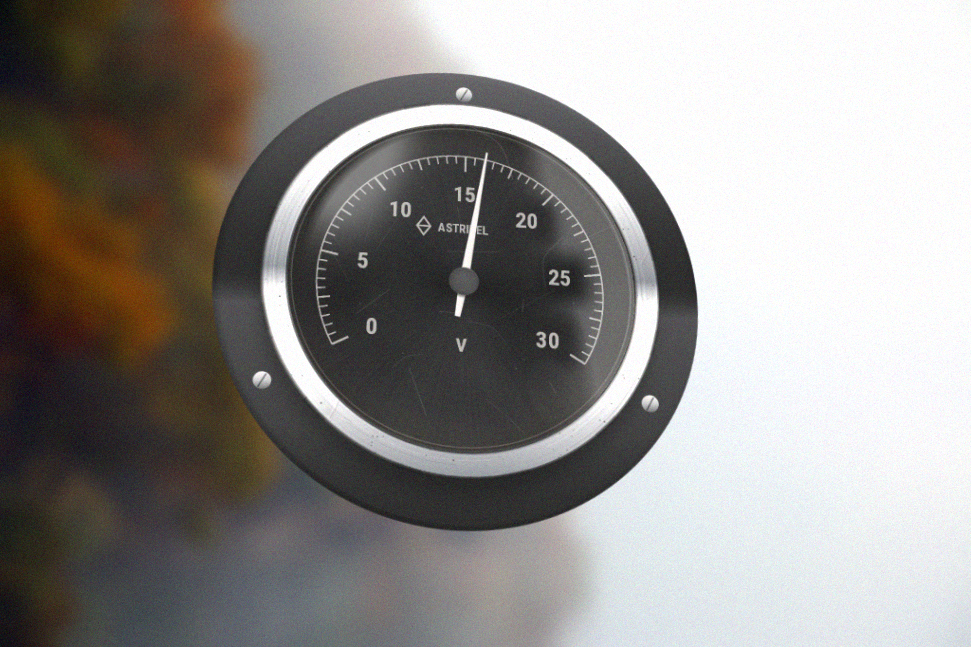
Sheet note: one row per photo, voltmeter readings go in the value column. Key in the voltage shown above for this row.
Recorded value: 16 V
